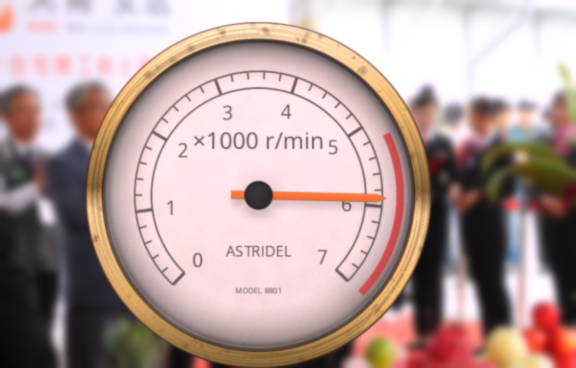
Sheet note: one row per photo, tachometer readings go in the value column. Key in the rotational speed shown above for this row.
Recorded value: 5900 rpm
